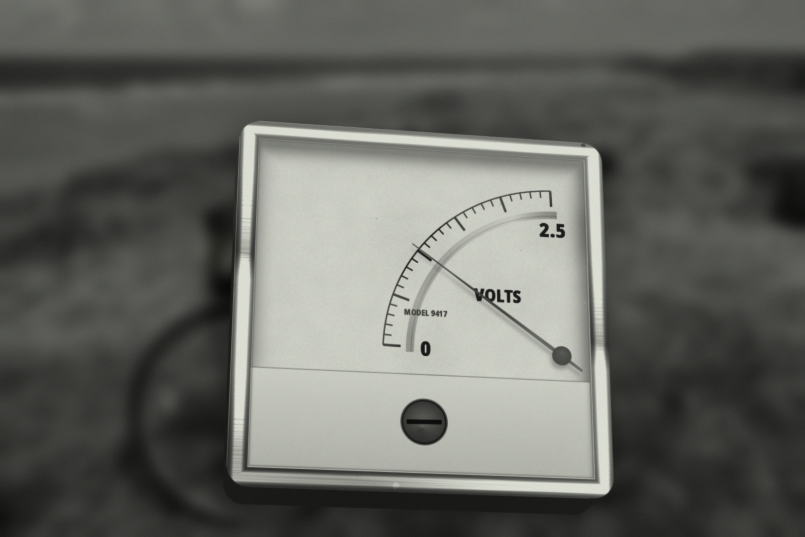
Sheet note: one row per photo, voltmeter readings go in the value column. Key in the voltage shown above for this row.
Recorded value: 1 V
